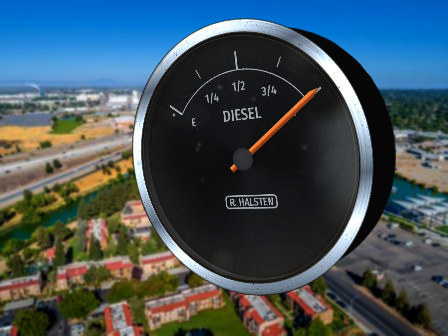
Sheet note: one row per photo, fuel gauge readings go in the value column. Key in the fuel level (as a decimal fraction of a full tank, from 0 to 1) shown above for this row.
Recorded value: 1
